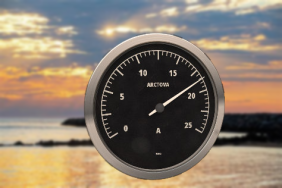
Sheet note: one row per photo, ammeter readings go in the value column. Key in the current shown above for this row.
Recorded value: 18.5 A
